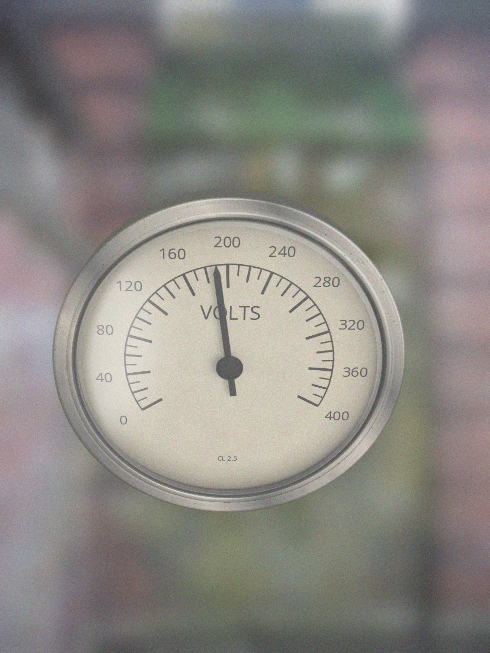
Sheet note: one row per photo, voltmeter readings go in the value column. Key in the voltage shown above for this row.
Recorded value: 190 V
